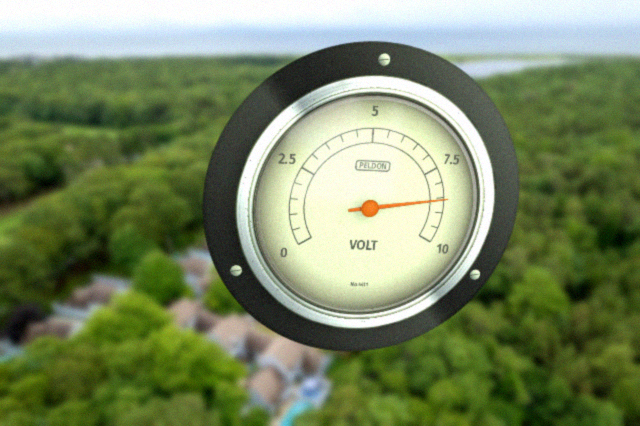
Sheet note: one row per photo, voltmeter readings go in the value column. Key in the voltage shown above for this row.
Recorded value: 8.5 V
